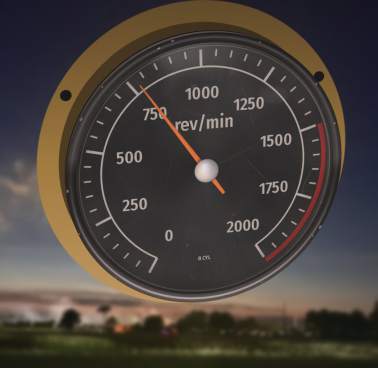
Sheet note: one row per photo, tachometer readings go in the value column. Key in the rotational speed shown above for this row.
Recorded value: 775 rpm
